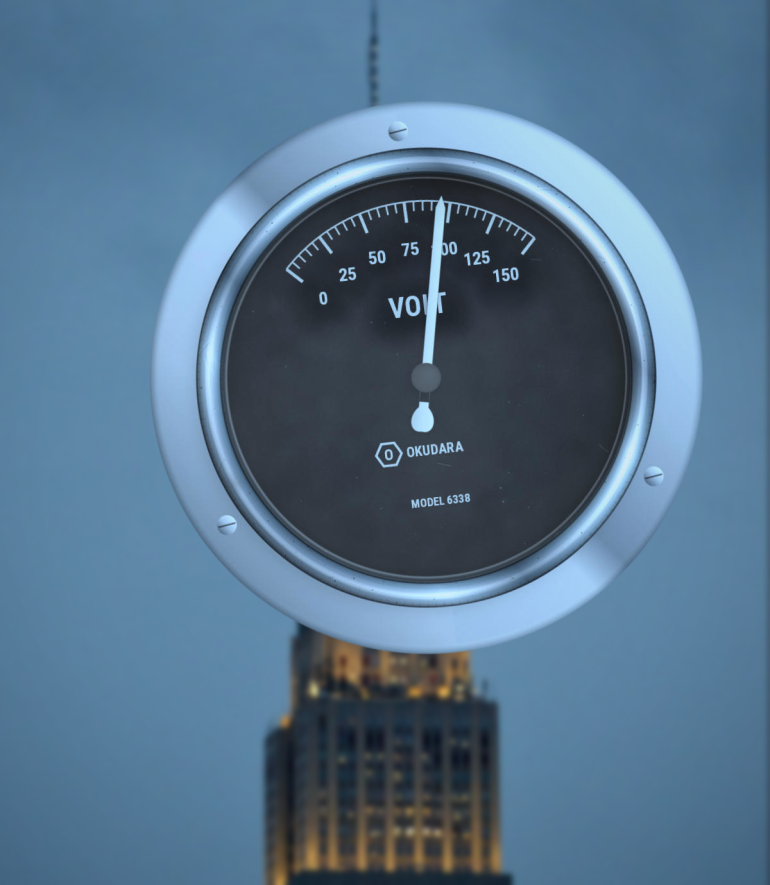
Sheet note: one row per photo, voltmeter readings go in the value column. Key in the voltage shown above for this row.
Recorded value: 95 V
